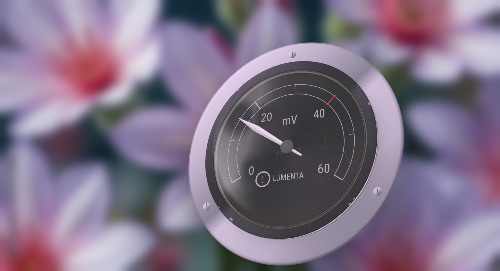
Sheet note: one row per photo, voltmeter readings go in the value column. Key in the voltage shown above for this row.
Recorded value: 15 mV
